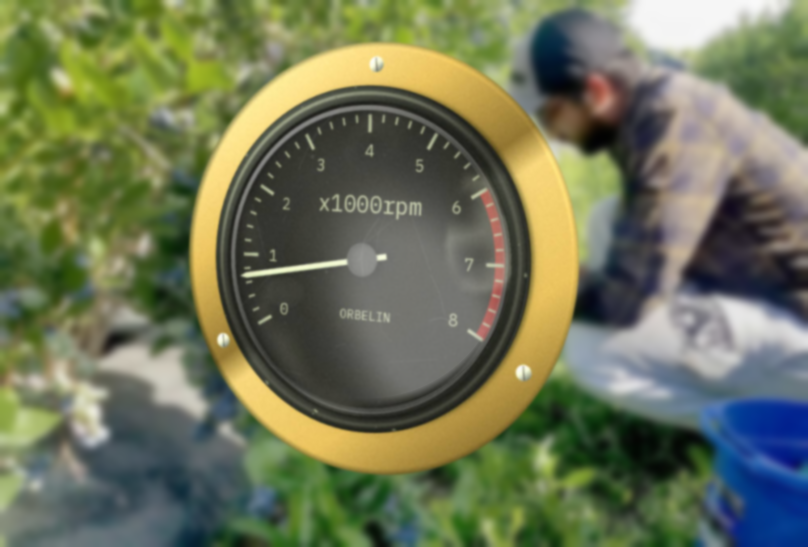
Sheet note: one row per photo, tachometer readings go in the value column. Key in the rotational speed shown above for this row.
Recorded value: 700 rpm
